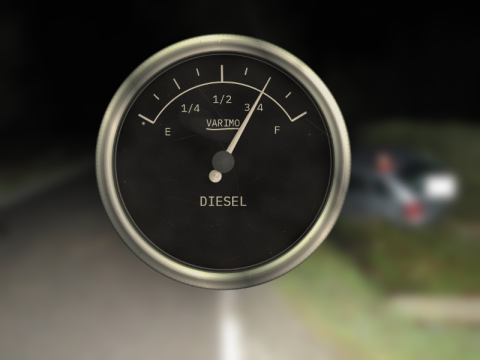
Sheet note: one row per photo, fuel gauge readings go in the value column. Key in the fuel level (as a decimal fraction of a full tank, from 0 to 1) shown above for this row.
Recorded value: 0.75
